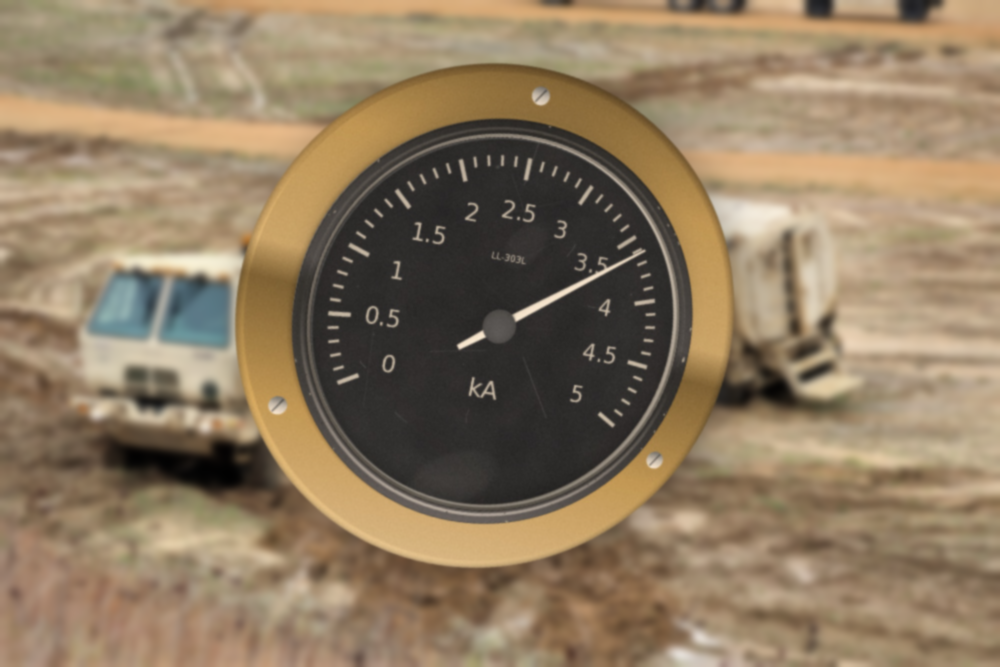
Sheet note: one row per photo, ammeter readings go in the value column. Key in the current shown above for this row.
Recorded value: 3.6 kA
